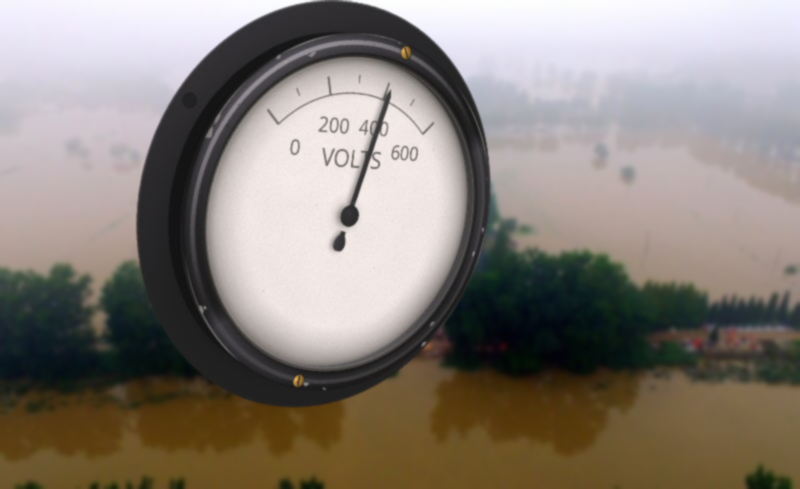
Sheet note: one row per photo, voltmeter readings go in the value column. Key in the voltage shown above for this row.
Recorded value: 400 V
